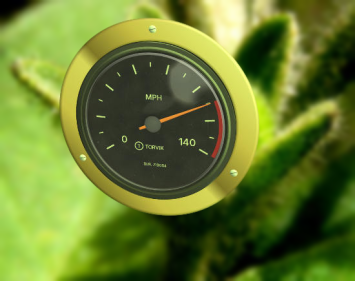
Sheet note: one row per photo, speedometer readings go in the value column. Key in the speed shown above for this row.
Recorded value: 110 mph
